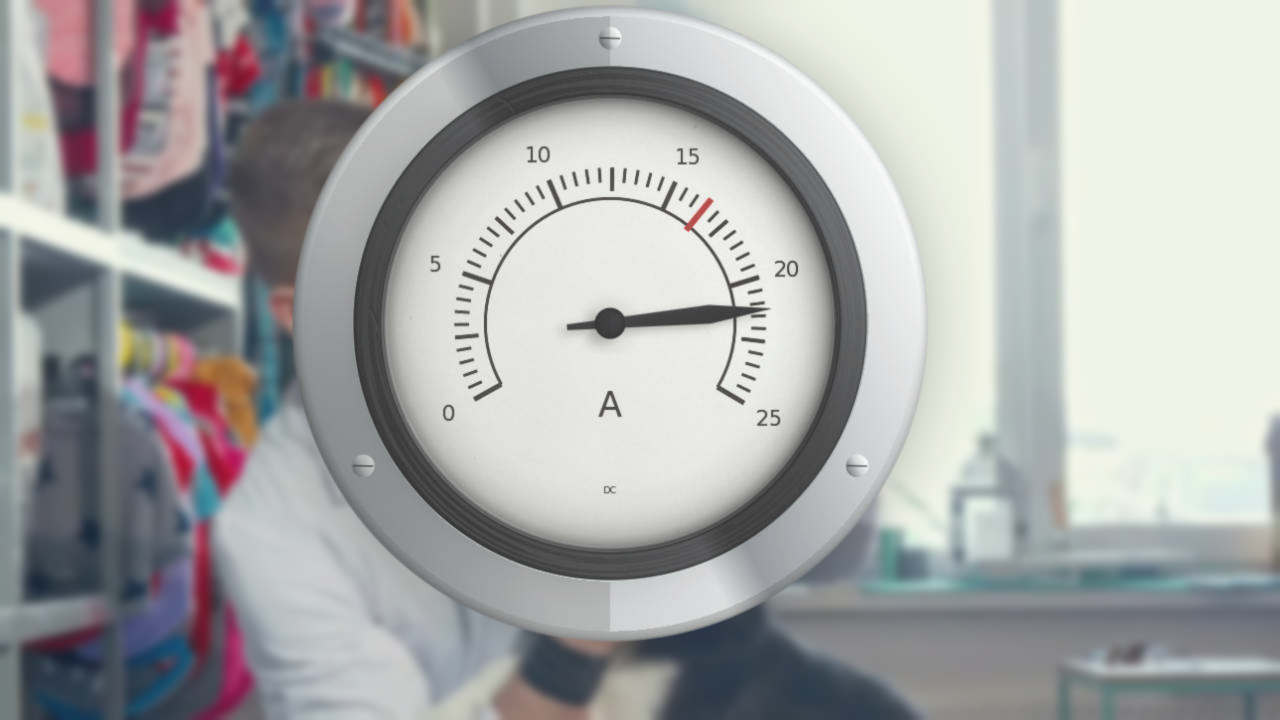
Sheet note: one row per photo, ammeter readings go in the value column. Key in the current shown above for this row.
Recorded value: 21.25 A
